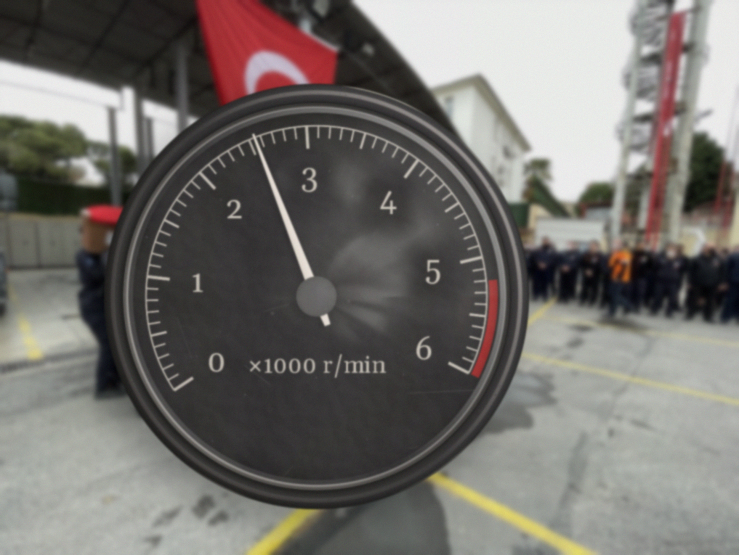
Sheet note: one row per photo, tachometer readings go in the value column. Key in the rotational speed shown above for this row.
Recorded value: 2550 rpm
